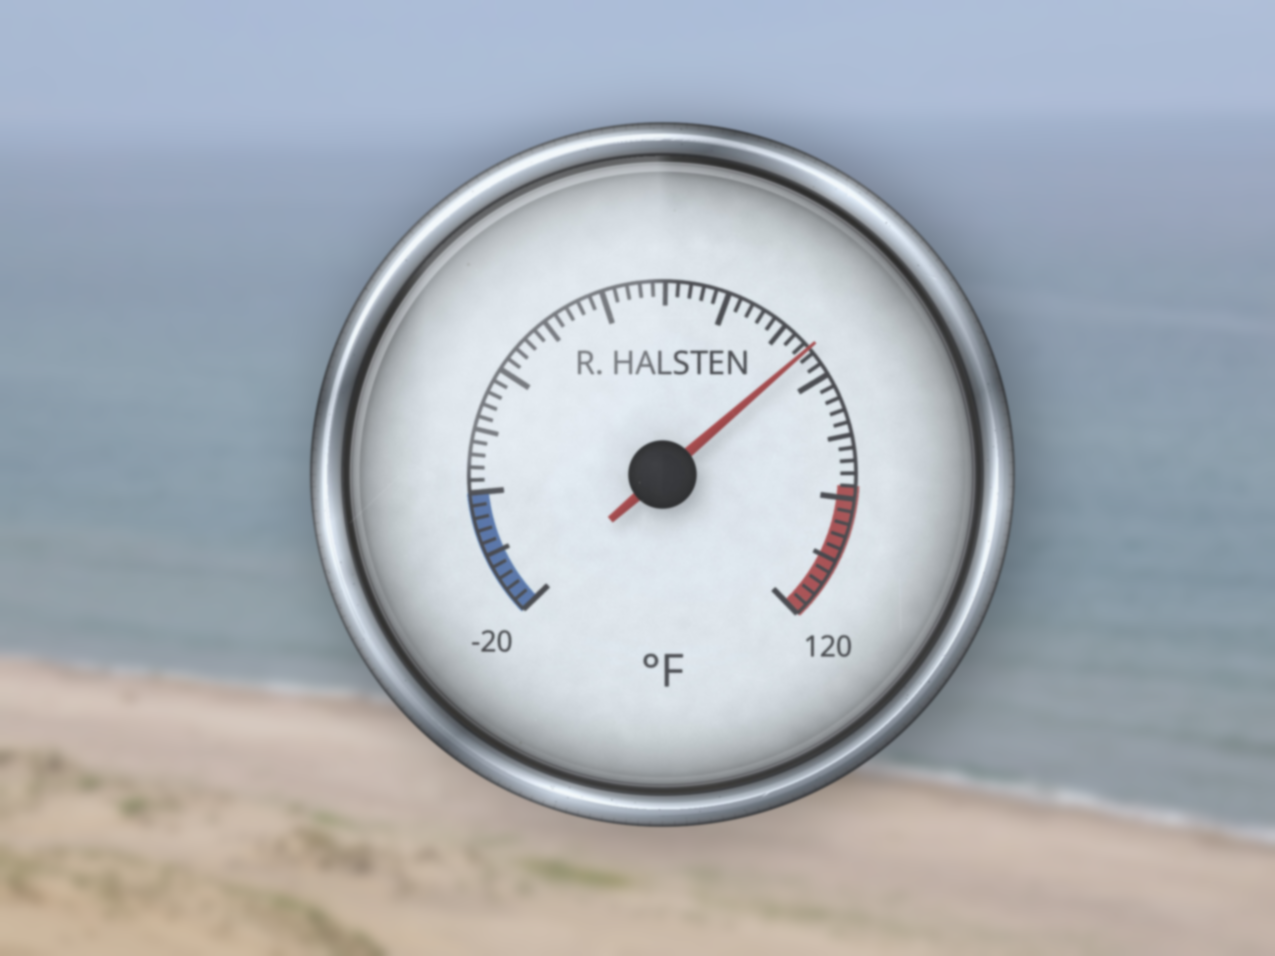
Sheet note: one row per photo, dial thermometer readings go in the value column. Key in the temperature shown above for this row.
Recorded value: 75 °F
